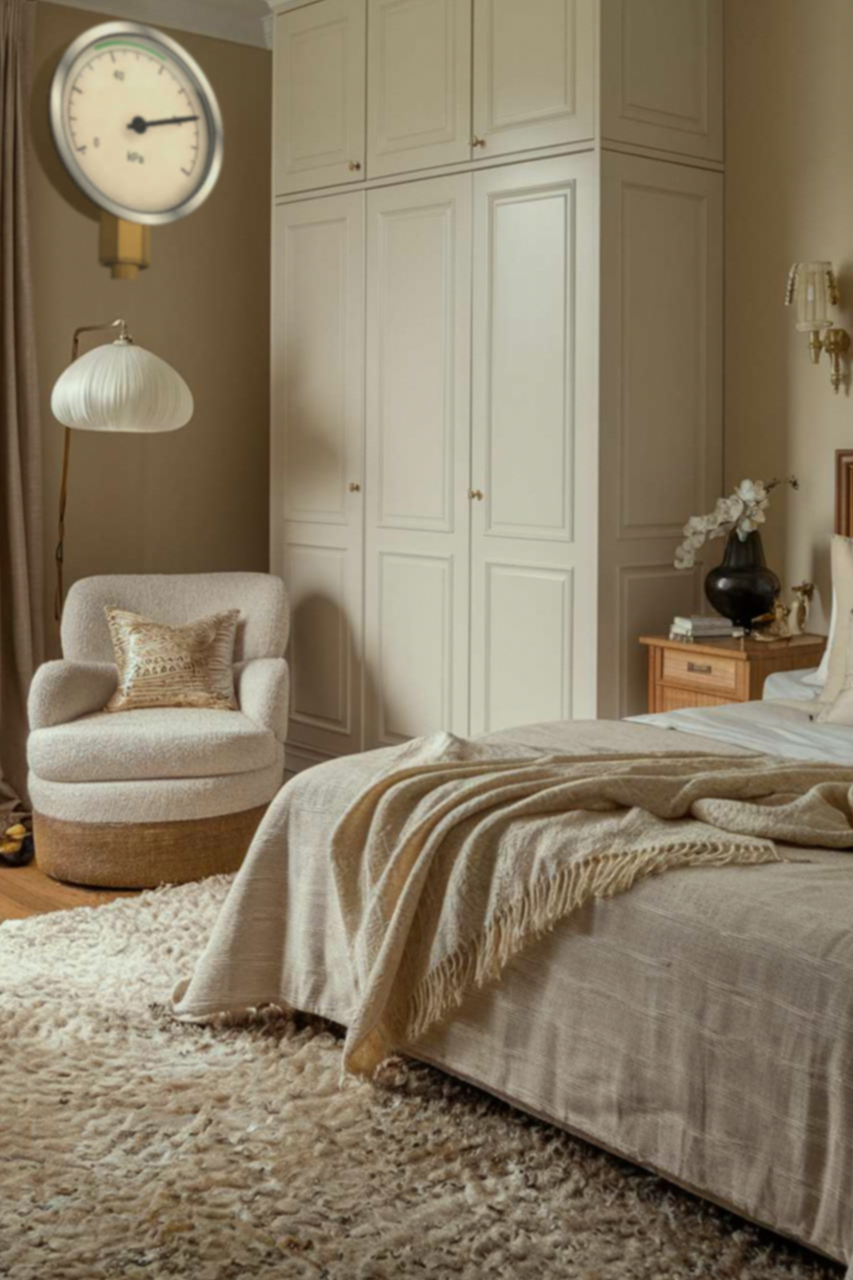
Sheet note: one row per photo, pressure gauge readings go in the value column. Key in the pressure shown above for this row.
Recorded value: 80 kPa
